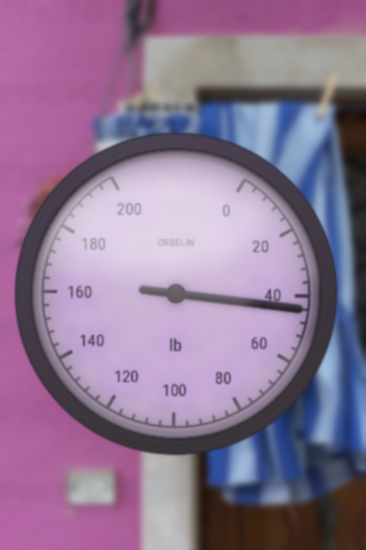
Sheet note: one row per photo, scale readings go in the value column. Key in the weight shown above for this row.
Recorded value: 44 lb
